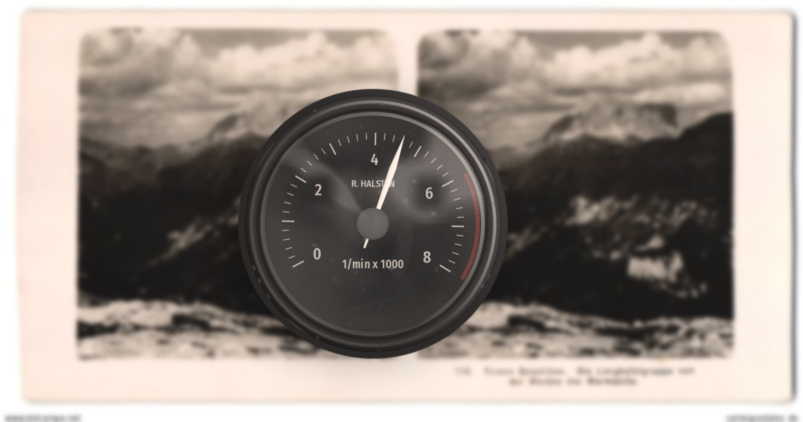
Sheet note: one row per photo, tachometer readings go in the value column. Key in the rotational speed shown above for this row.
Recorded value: 4600 rpm
